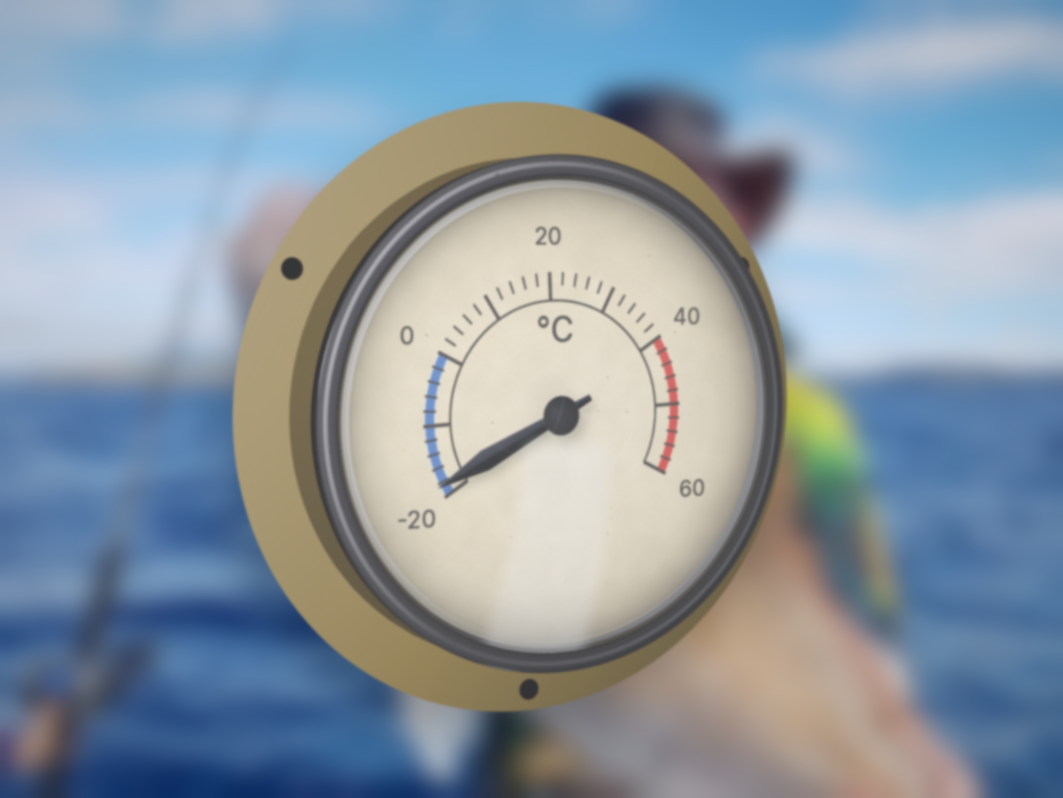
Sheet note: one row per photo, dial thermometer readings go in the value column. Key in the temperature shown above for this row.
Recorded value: -18 °C
